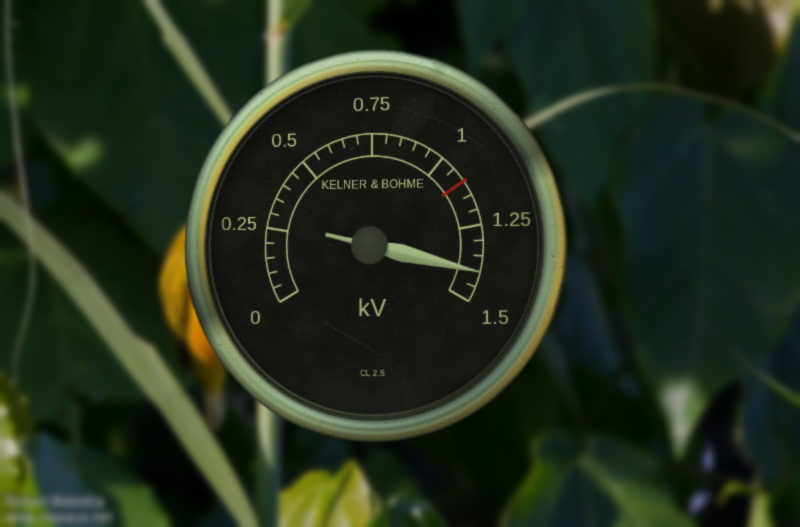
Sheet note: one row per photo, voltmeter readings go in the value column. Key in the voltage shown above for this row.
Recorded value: 1.4 kV
